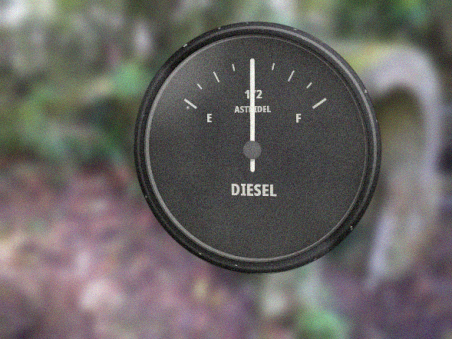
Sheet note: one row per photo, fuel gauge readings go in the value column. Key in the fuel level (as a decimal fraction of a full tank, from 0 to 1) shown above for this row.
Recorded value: 0.5
